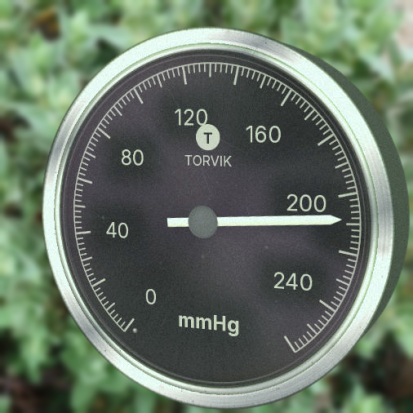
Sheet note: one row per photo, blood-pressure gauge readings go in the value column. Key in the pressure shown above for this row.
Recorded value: 208 mmHg
